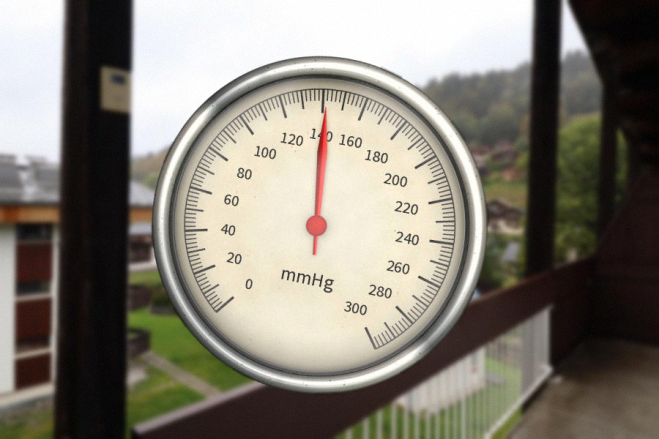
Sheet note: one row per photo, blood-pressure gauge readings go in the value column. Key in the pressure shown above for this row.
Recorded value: 142 mmHg
